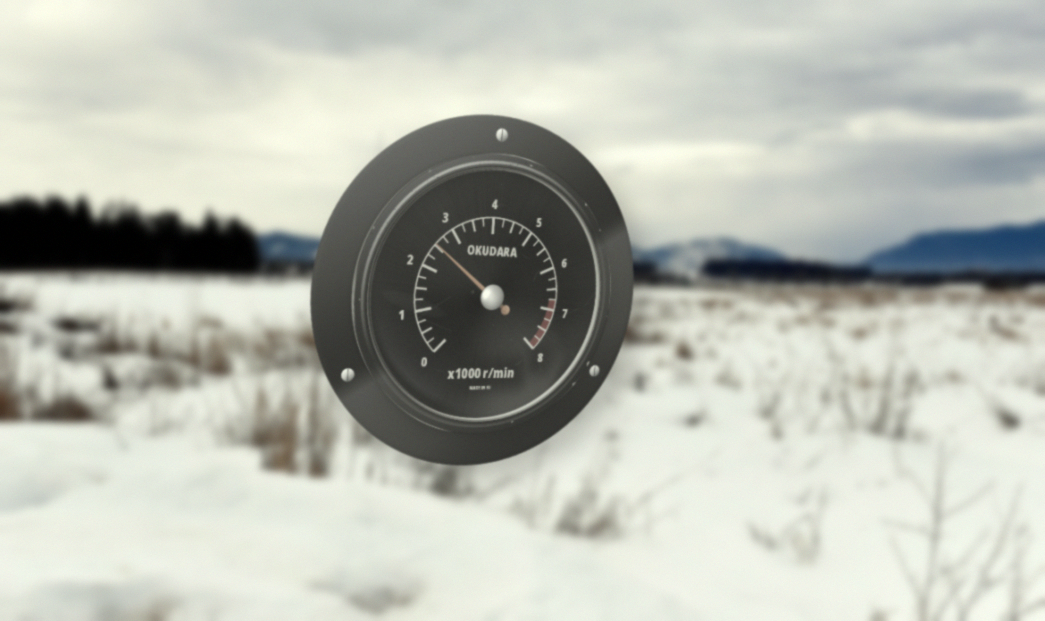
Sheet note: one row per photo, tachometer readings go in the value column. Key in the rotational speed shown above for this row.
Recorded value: 2500 rpm
